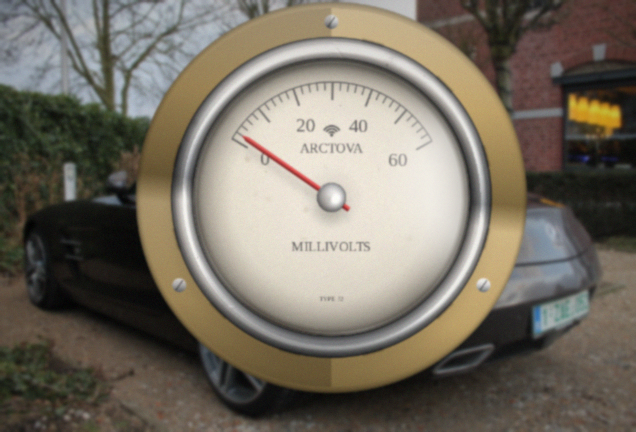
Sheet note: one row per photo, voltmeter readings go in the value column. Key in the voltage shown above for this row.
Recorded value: 2 mV
